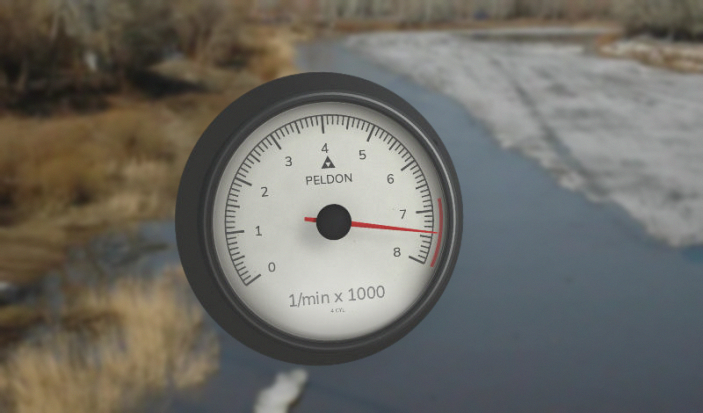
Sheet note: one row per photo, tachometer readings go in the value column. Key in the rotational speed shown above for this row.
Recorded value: 7400 rpm
